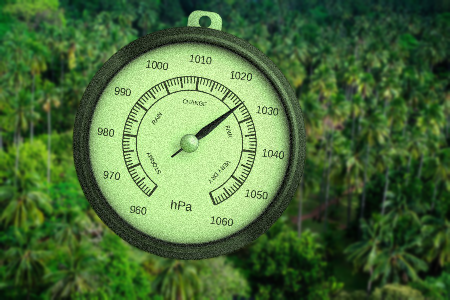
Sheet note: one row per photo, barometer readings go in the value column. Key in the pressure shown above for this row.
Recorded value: 1025 hPa
